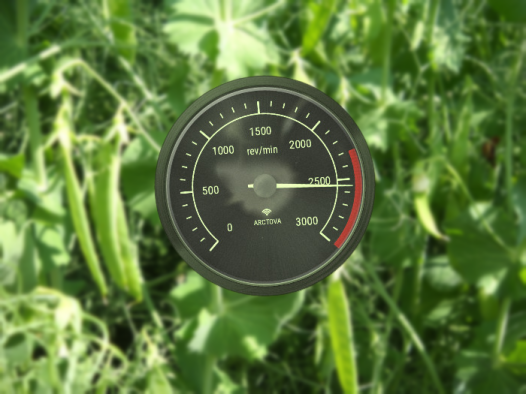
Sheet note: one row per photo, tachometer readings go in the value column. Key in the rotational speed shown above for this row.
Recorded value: 2550 rpm
